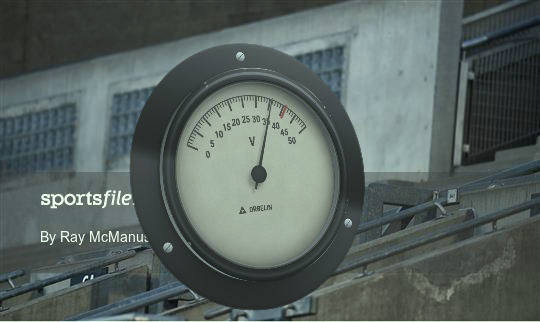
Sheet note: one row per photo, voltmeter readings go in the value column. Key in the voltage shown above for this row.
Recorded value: 35 V
